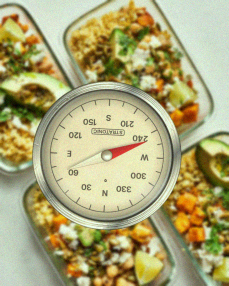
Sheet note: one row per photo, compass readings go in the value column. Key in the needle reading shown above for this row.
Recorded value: 247.5 °
